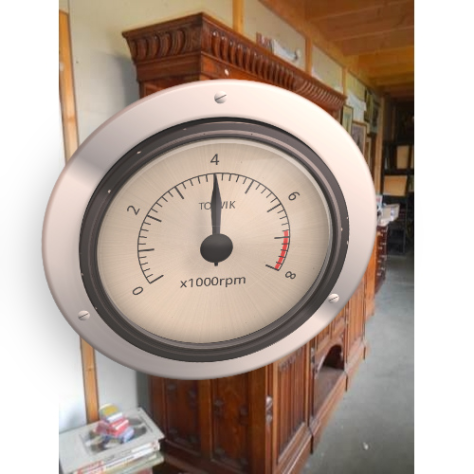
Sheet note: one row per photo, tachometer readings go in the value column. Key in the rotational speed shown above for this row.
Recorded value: 4000 rpm
